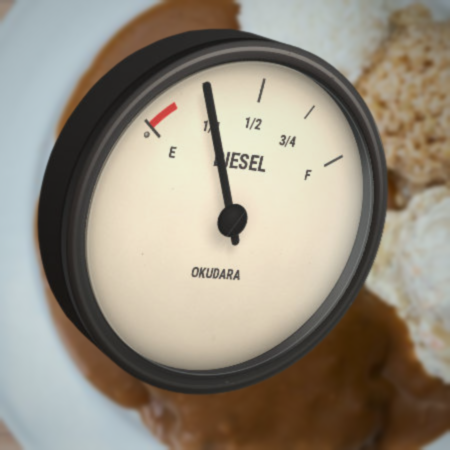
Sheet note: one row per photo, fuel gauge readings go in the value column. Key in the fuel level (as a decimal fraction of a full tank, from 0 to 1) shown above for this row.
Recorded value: 0.25
